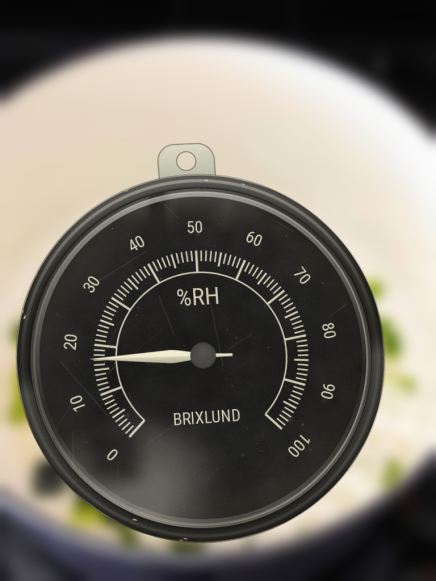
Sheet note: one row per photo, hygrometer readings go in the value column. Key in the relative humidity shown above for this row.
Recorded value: 17 %
